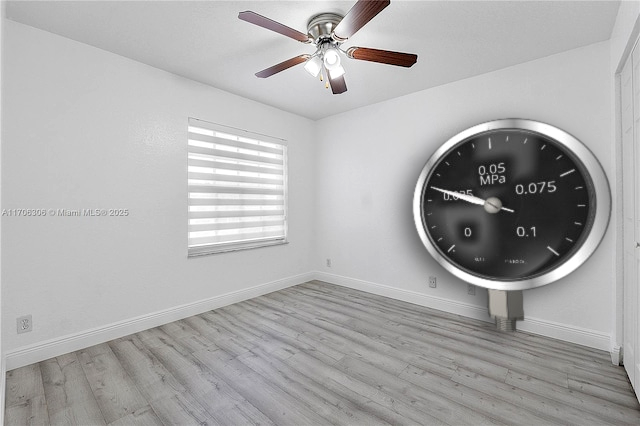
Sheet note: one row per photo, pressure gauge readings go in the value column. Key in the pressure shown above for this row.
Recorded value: 0.025 MPa
